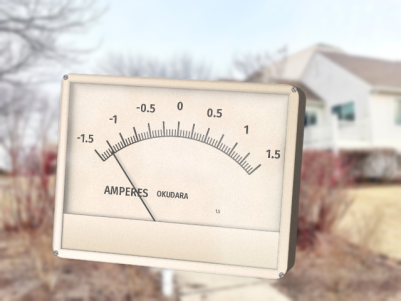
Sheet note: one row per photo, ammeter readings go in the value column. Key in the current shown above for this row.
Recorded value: -1.25 A
